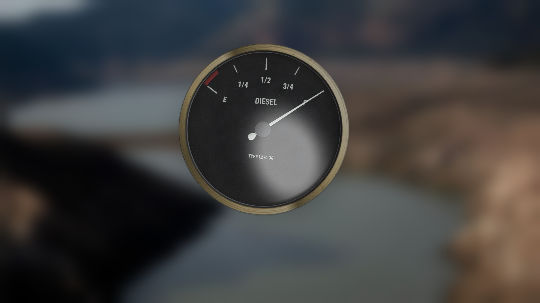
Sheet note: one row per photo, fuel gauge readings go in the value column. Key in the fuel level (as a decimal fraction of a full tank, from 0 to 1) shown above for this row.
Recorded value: 1
